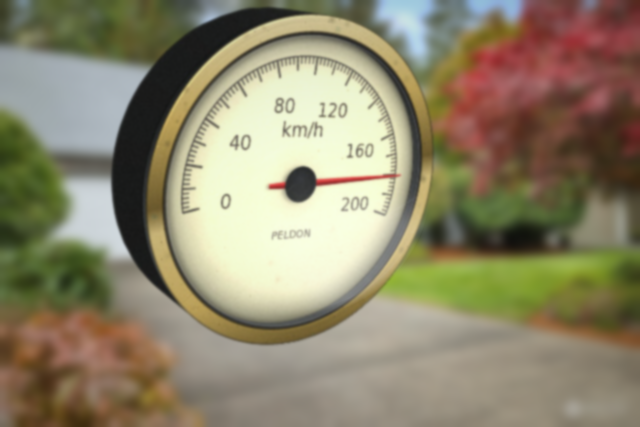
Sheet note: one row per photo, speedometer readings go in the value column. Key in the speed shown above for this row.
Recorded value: 180 km/h
